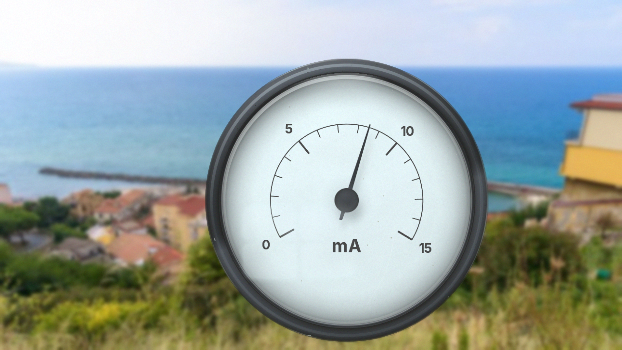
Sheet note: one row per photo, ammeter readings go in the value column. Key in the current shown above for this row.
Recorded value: 8.5 mA
